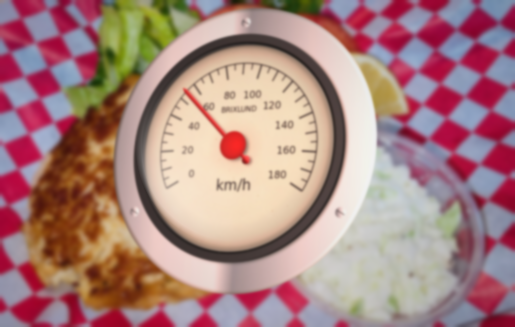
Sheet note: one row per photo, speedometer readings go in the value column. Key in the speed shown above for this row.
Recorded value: 55 km/h
